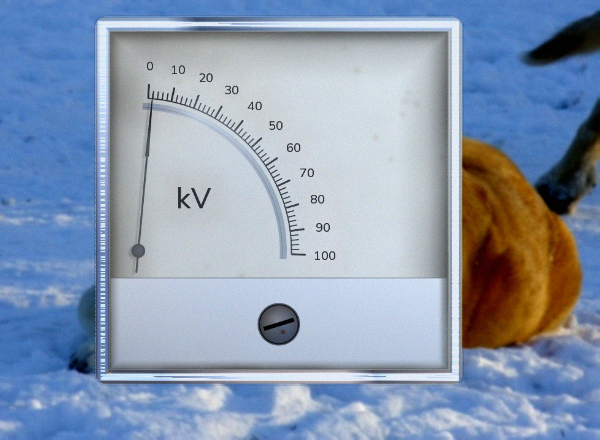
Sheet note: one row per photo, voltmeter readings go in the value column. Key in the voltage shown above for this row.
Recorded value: 2 kV
